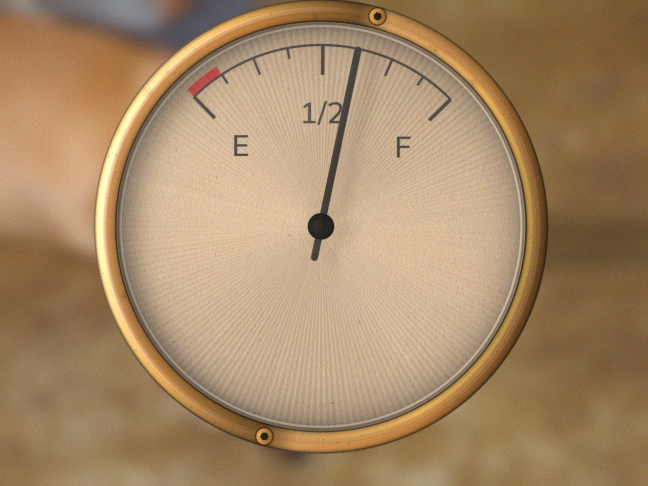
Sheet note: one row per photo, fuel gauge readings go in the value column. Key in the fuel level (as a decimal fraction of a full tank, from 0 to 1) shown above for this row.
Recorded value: 0.625
